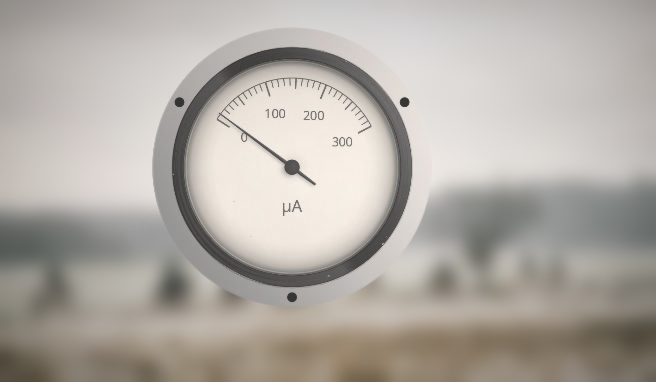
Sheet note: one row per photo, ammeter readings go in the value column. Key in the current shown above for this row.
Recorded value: 10 µA
